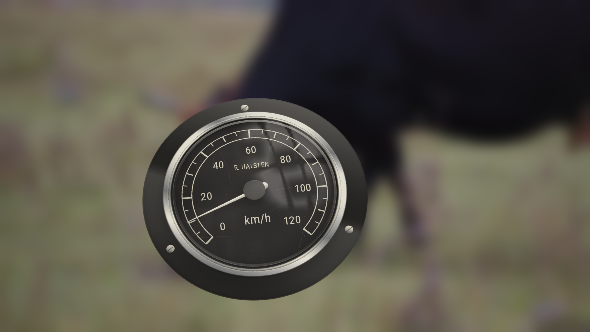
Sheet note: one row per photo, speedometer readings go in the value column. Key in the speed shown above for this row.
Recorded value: 10 km/h
